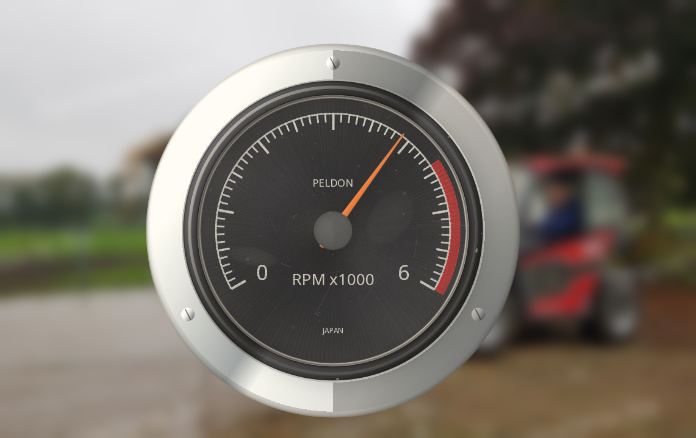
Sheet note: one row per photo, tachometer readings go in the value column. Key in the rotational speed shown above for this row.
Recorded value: 3900 rpm
